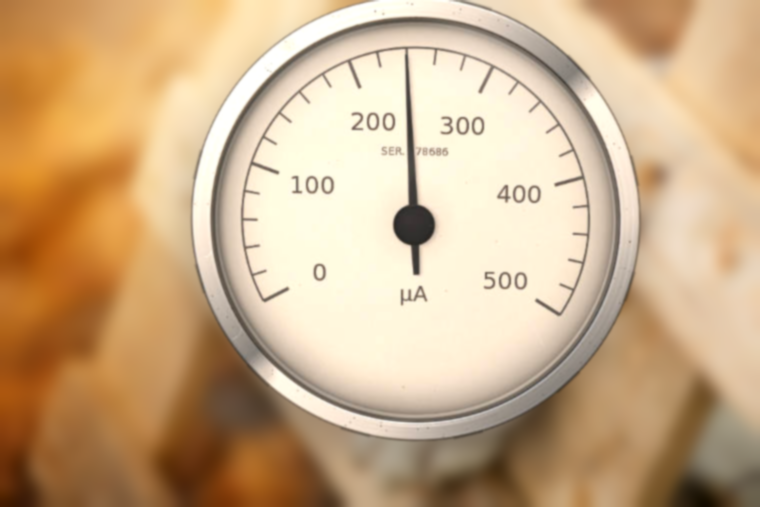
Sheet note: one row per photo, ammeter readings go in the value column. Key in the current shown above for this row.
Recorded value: 240 µA
